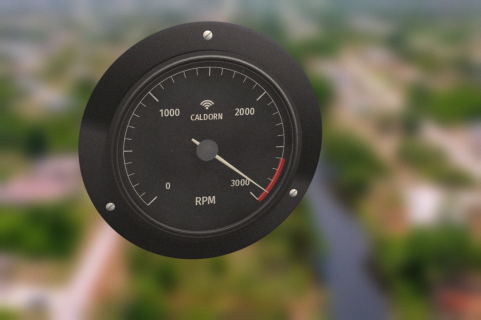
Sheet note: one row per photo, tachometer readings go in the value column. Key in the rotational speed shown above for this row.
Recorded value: 2900 rpm
